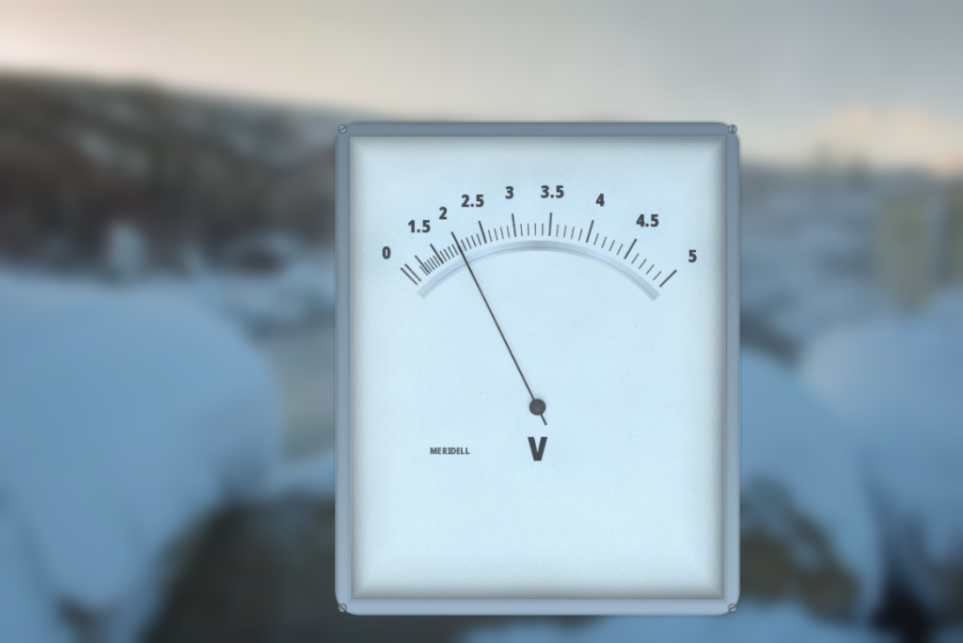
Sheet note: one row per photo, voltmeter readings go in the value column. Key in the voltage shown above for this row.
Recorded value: 2 V
